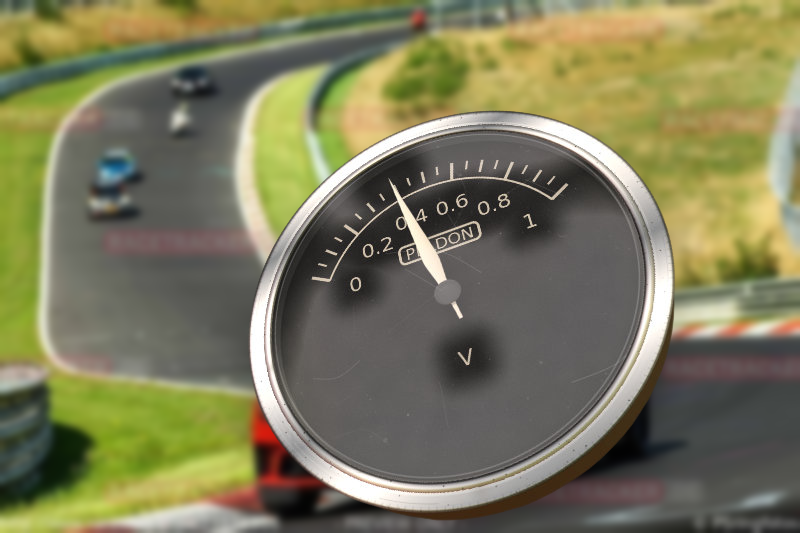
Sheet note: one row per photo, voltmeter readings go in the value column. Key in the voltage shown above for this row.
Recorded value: 0.4 V
